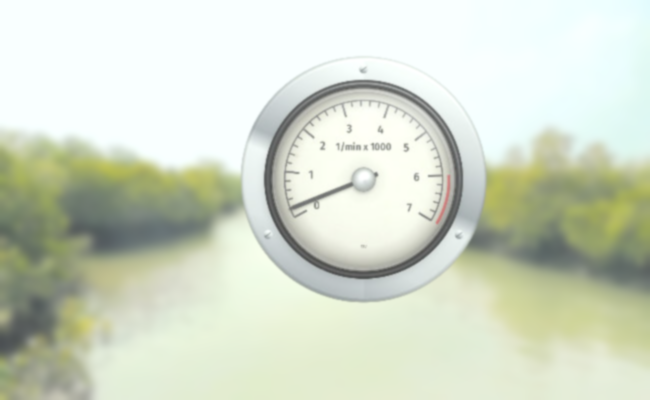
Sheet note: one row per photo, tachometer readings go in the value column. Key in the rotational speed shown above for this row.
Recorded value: 200 rpm
